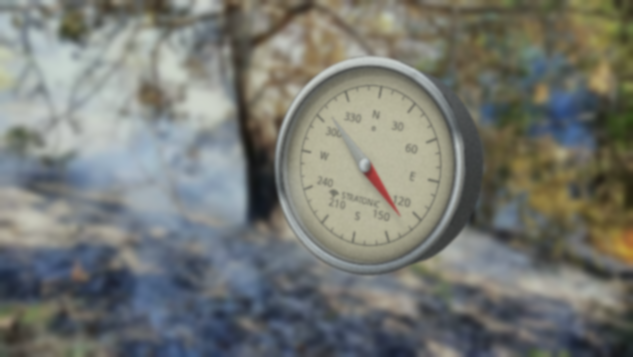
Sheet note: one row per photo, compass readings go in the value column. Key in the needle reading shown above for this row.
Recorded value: 130 °
